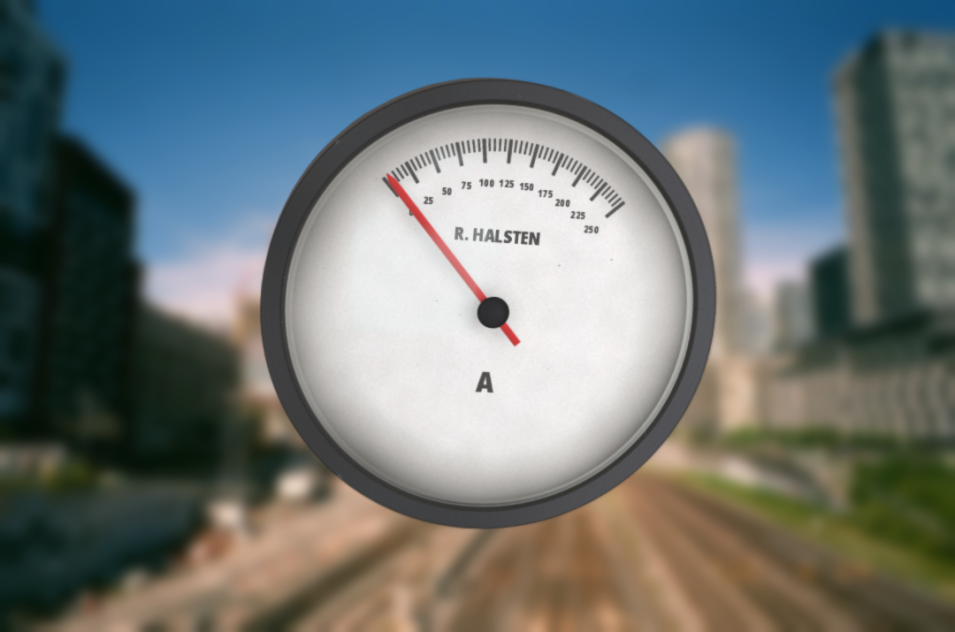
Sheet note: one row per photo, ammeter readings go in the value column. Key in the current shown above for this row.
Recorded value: 5 A
